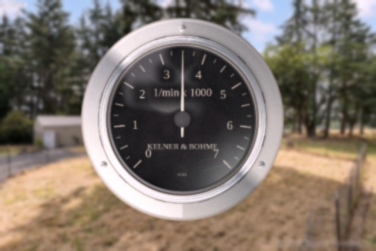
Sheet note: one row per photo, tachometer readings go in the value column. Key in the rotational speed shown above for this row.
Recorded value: 3500 rpm
